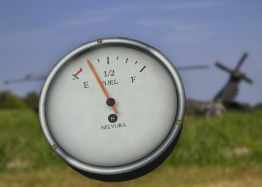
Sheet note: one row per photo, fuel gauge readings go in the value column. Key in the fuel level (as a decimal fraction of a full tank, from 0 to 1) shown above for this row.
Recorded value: 0.25
